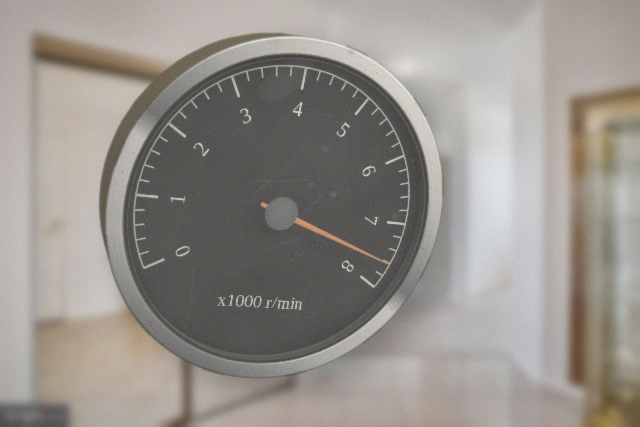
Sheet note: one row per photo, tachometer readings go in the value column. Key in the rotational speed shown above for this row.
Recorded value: 7600 rpm
